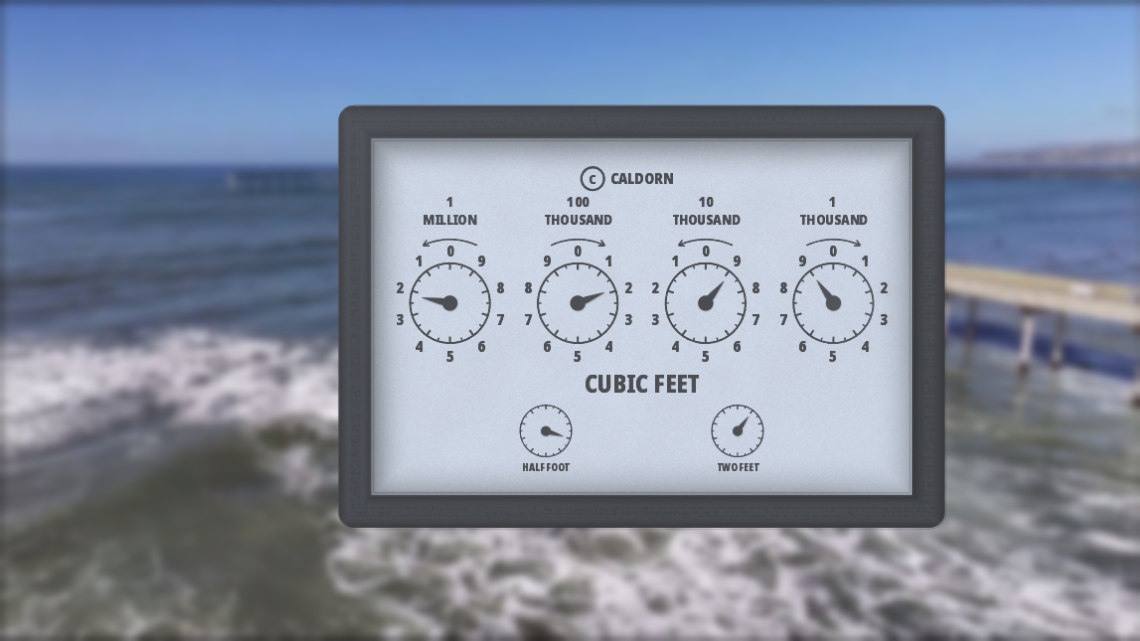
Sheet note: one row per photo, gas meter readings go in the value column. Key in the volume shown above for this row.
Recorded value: 218900 ft³
